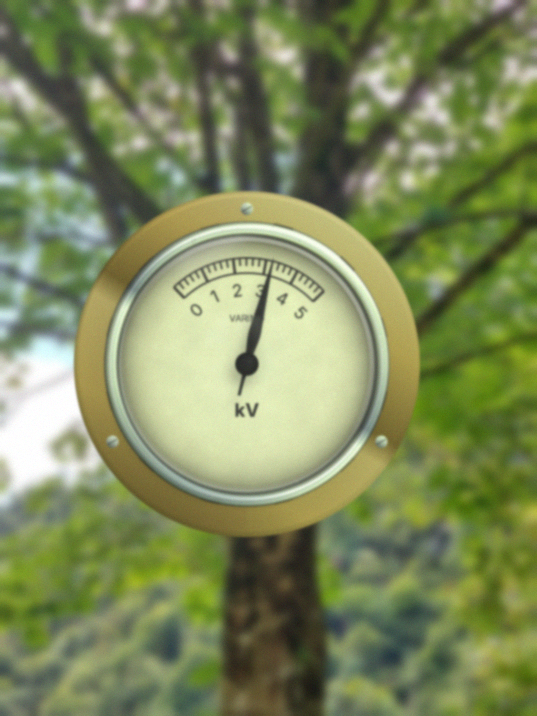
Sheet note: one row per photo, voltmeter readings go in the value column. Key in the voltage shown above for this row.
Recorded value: 3.2 kV
